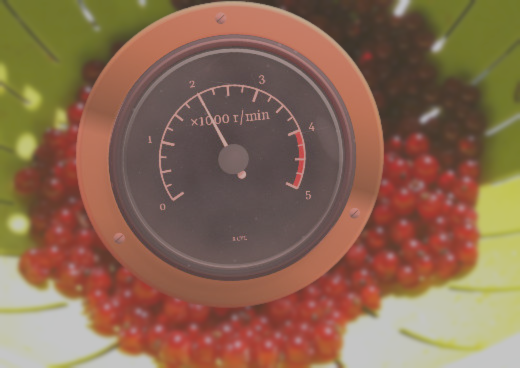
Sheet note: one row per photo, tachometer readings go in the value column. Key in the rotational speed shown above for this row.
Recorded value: 2000 rpm
